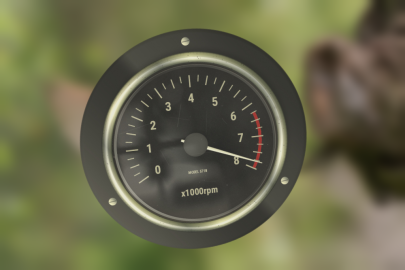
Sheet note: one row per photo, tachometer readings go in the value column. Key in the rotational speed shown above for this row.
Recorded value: 7750 rpm
